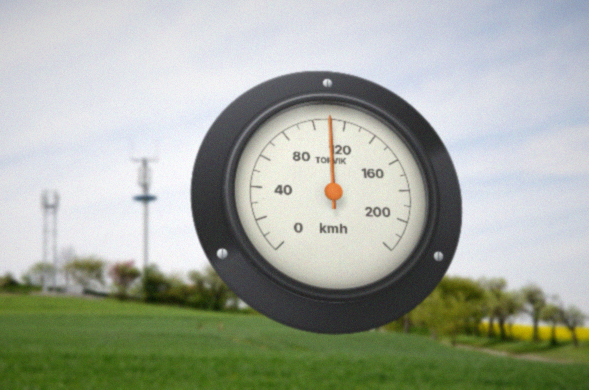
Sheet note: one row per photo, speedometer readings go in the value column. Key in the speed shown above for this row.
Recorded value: 110 km/h
